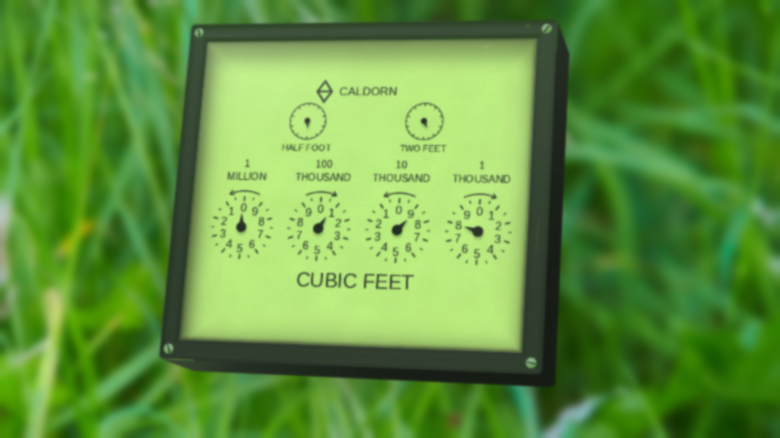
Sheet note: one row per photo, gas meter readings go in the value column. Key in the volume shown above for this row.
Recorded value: 8800 ft³
